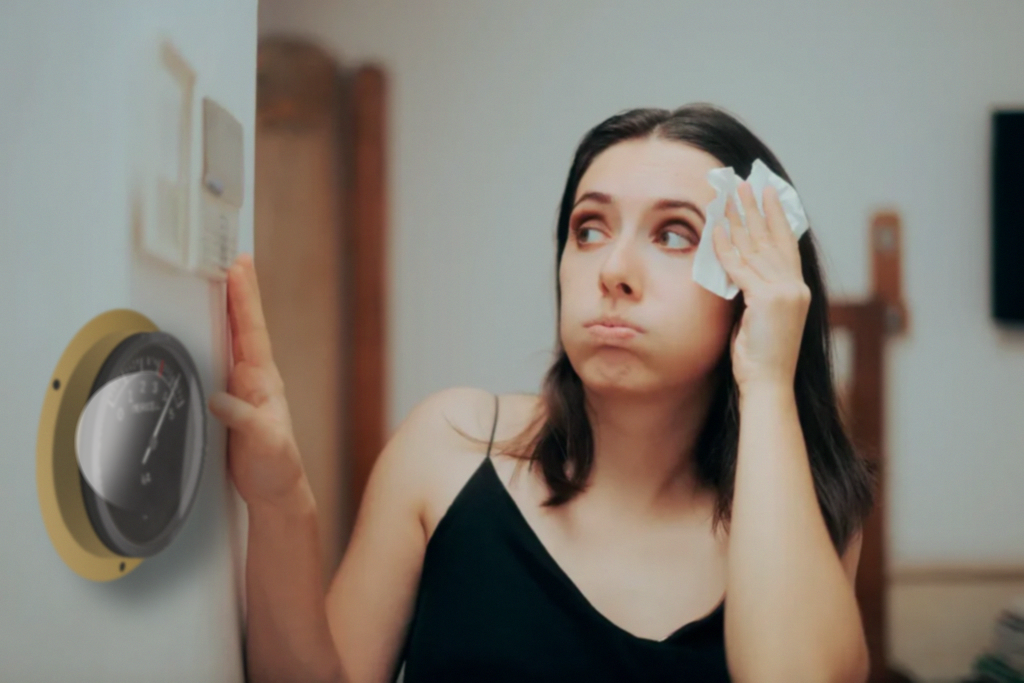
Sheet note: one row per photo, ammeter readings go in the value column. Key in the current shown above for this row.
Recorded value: 4 kA
